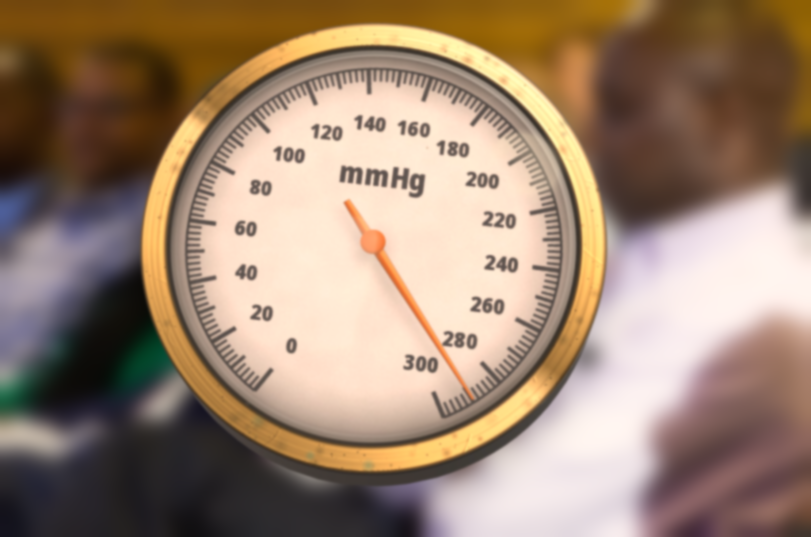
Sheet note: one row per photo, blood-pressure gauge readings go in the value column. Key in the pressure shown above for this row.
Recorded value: 290 mmHg
